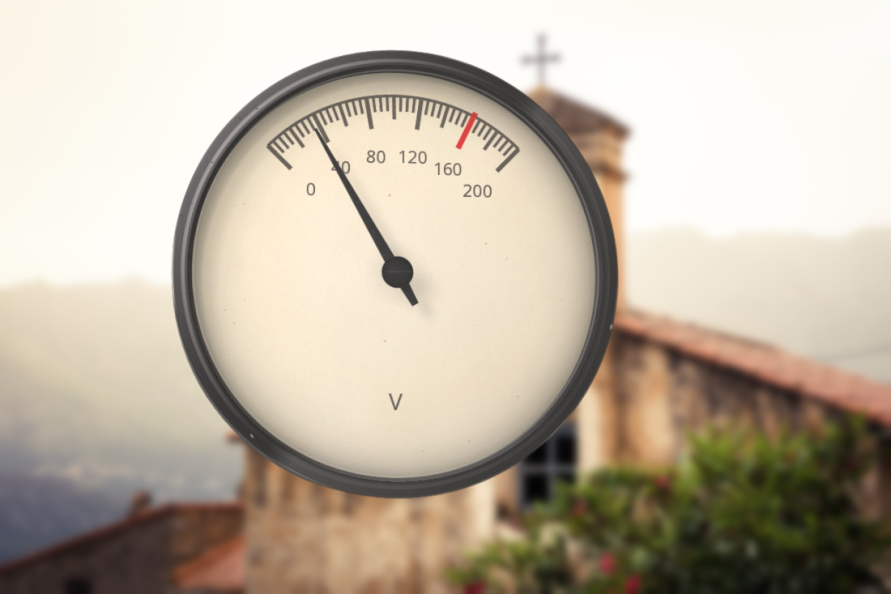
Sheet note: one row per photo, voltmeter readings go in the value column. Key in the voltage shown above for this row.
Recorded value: 35 V
